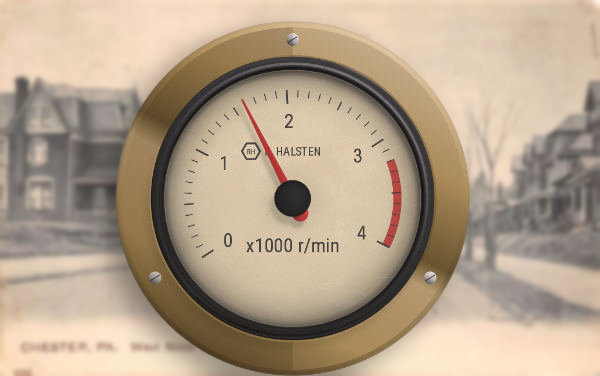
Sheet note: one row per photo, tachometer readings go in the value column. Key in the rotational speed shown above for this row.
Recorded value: 1600 rpm
